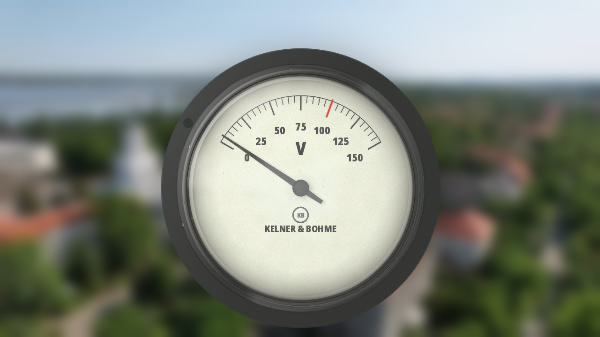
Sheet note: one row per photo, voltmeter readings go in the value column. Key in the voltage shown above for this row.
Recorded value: 5 V
